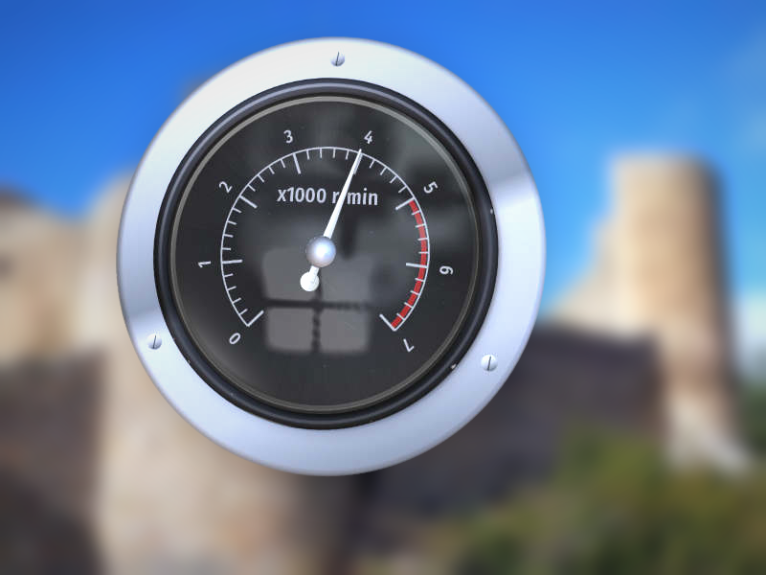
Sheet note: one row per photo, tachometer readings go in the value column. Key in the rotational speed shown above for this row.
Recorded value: 4000 rpm
